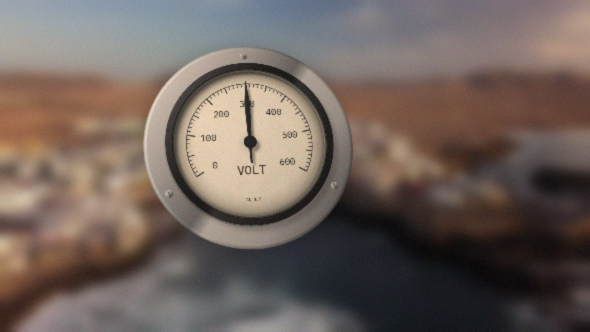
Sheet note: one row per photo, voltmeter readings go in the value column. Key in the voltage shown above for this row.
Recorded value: 300 V
